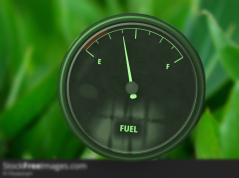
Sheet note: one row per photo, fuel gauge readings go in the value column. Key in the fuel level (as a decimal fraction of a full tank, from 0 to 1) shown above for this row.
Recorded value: 0.375
